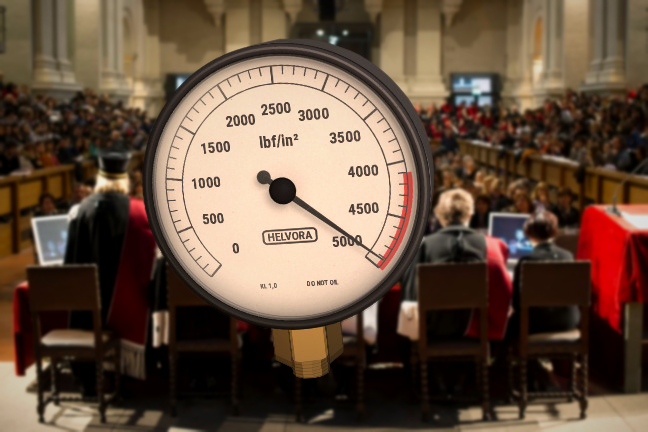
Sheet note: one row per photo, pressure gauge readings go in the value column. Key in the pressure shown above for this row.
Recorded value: 4900 psi
